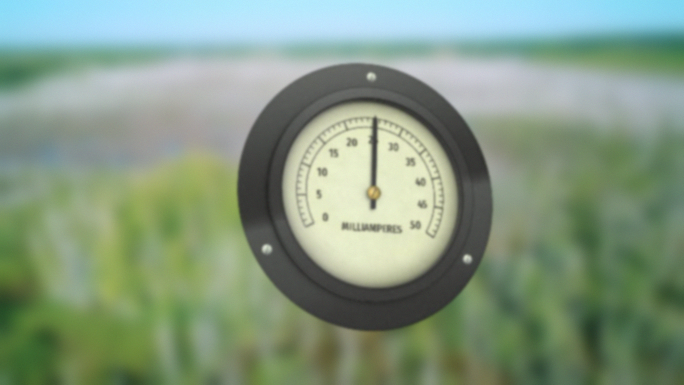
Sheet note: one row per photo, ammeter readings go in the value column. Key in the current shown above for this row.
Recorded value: 25 mA
